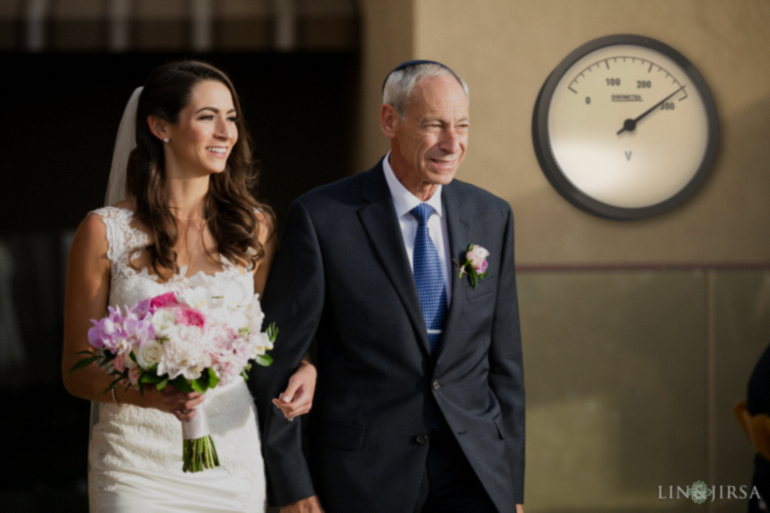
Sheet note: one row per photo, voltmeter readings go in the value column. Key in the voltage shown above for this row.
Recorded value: 280 V
